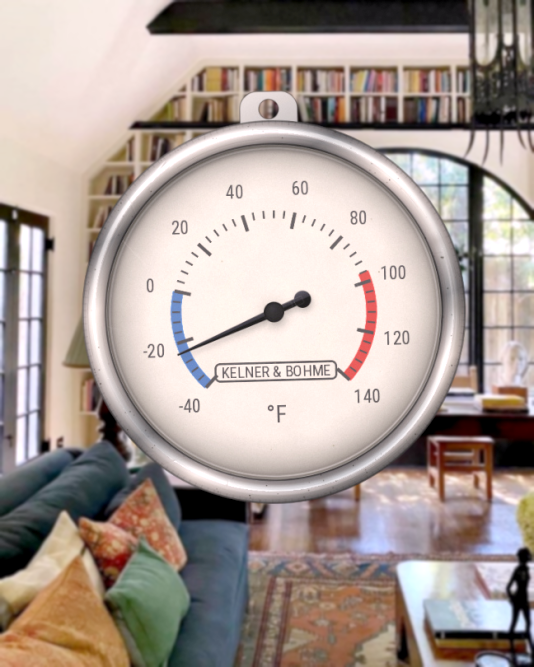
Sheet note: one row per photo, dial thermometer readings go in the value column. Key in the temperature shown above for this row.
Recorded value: -24 °F
